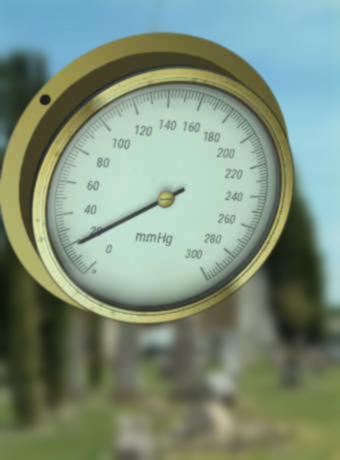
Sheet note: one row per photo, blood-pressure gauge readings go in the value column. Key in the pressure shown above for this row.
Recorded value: 20 mmHg
